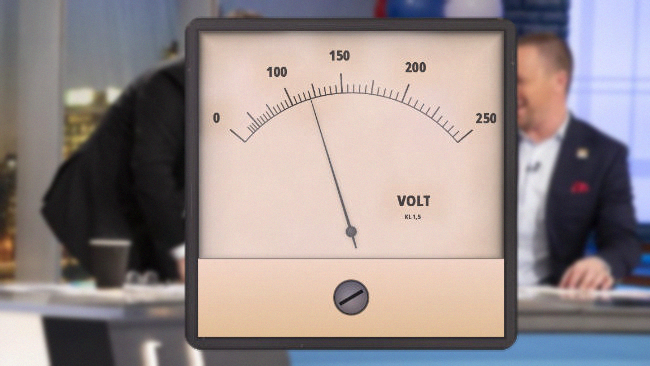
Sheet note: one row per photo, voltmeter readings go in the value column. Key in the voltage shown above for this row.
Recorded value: 120 V
